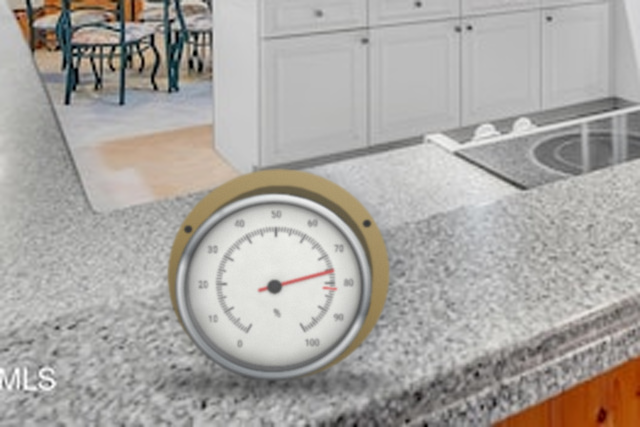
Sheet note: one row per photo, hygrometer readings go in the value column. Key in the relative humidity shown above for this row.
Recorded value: 75 %
